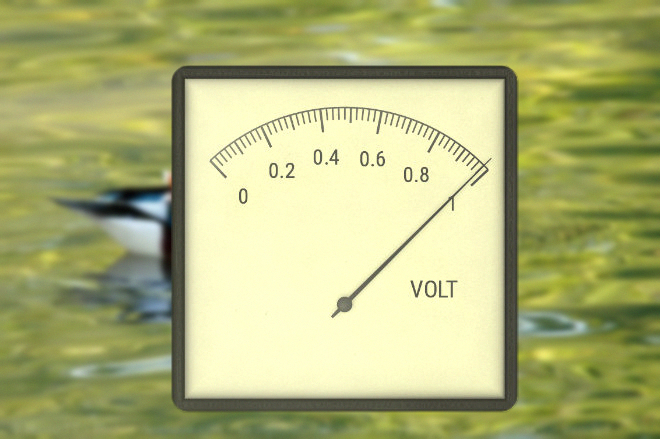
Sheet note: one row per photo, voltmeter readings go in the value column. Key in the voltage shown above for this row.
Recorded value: 0.98 V
